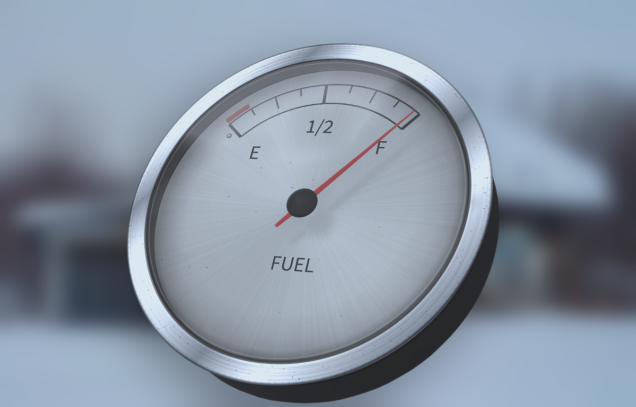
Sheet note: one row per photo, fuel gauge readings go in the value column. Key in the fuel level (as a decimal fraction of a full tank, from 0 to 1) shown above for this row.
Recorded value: 1
